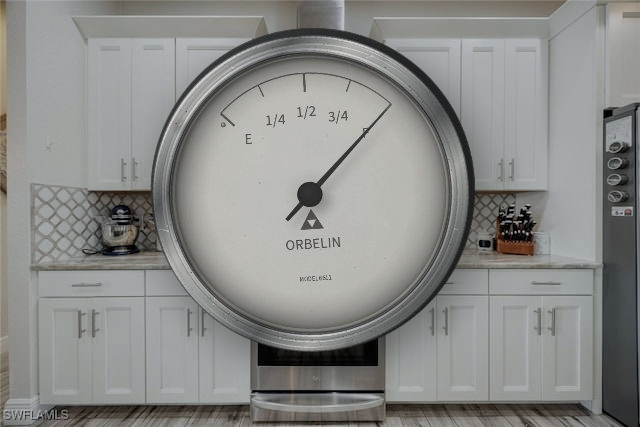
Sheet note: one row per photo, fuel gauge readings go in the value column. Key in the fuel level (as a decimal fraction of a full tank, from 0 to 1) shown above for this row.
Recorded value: 1
